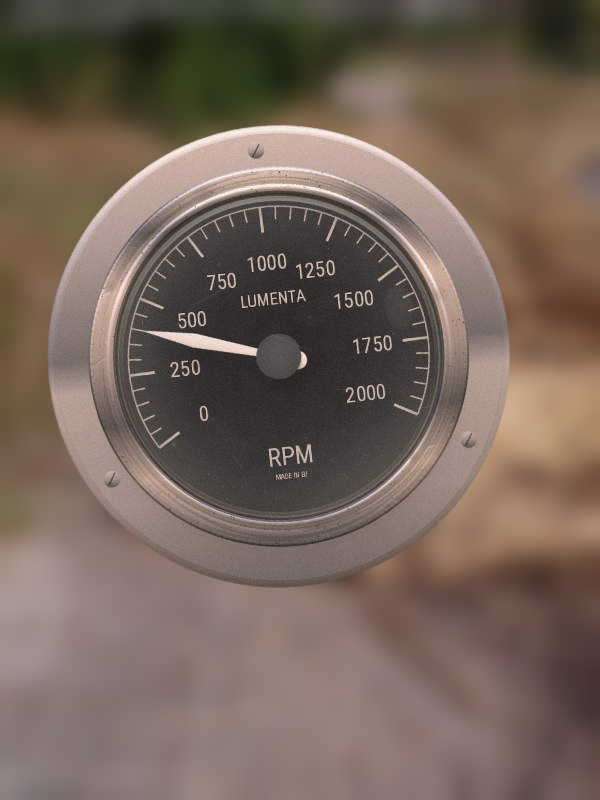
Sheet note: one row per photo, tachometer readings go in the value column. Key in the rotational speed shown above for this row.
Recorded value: 400 rpm
